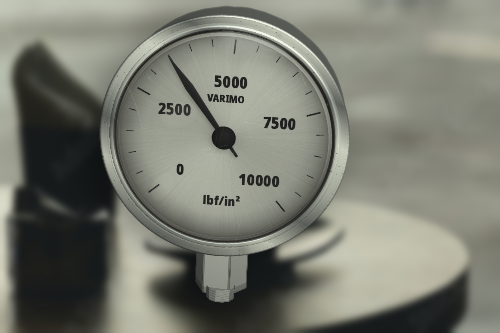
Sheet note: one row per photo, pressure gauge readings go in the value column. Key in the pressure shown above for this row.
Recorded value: 3500 psi
